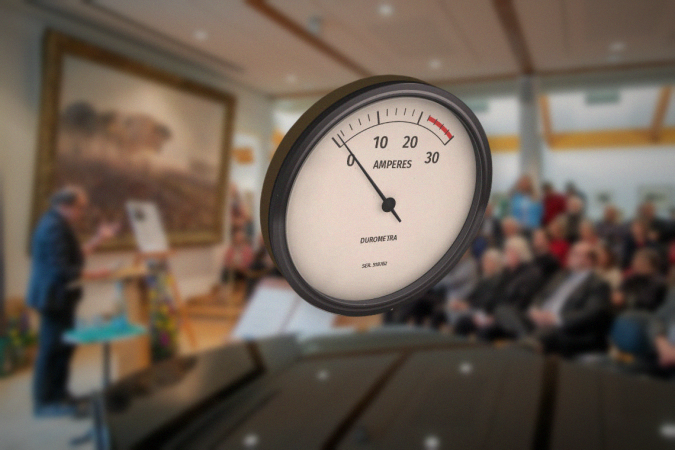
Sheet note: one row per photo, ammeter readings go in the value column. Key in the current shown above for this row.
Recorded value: 1 A
